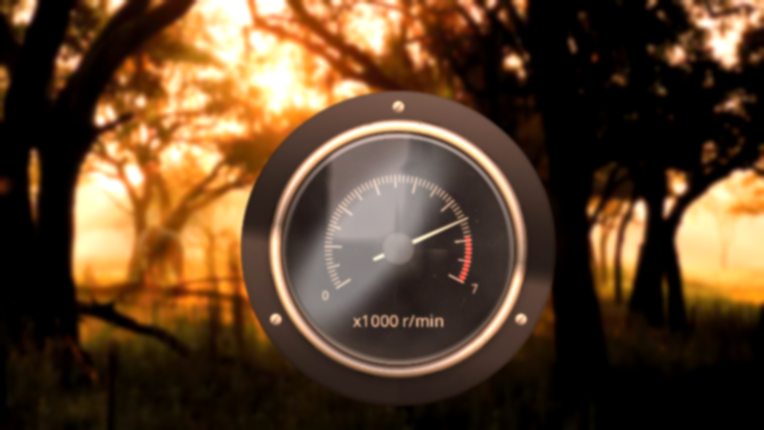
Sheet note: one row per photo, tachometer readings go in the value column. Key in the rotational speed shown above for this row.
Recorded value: 5500 rpm
